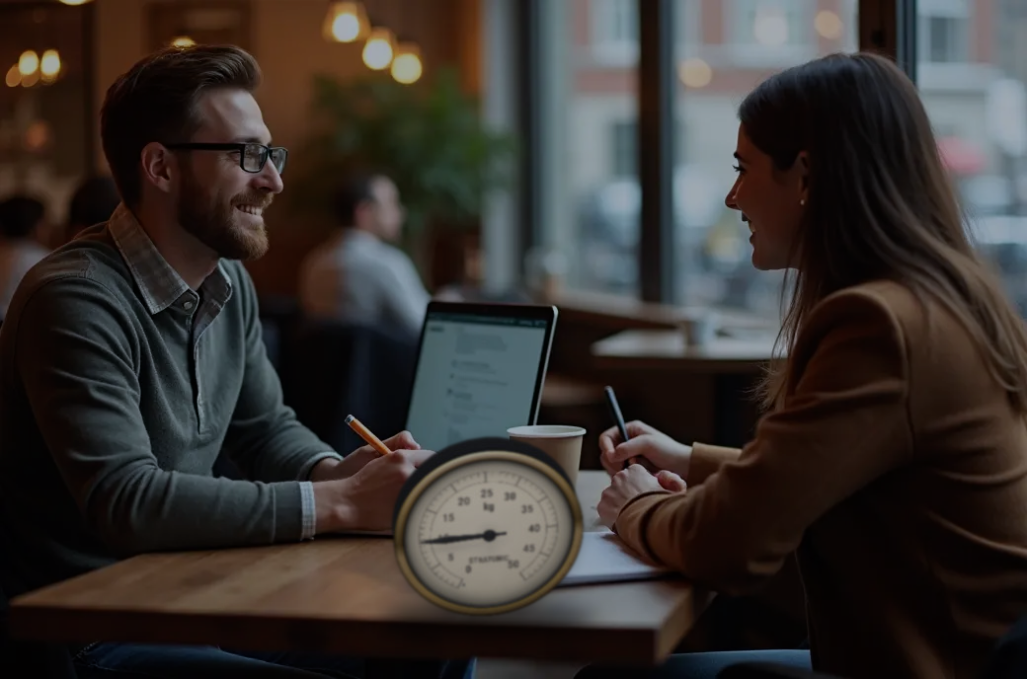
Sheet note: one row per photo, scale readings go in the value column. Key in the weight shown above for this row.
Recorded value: 10 kg
